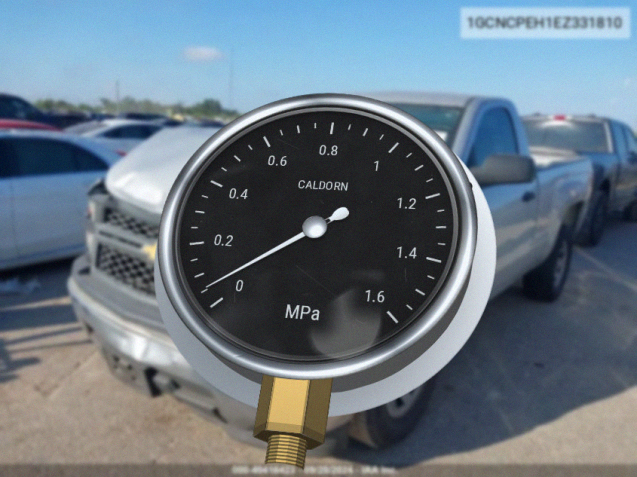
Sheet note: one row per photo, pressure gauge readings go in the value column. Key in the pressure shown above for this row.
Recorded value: 0.05 MPa
